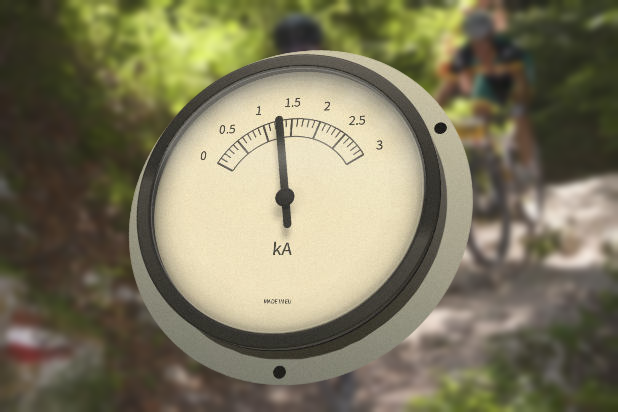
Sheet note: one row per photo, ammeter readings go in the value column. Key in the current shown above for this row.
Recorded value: 1.3 kA
